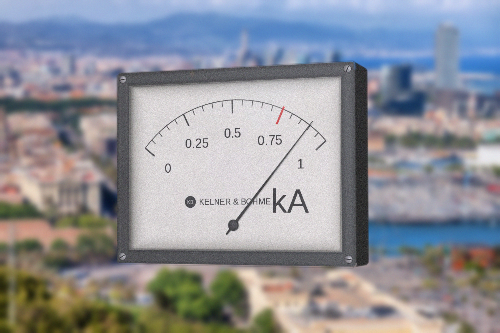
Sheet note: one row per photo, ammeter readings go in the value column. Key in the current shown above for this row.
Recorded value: 0.9 kA
